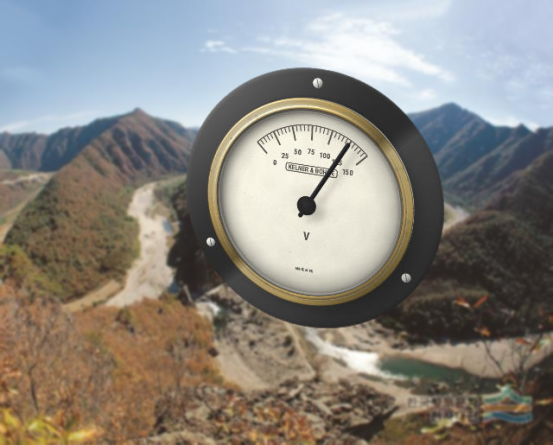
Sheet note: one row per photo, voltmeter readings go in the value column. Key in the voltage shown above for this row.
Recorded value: 125 V
